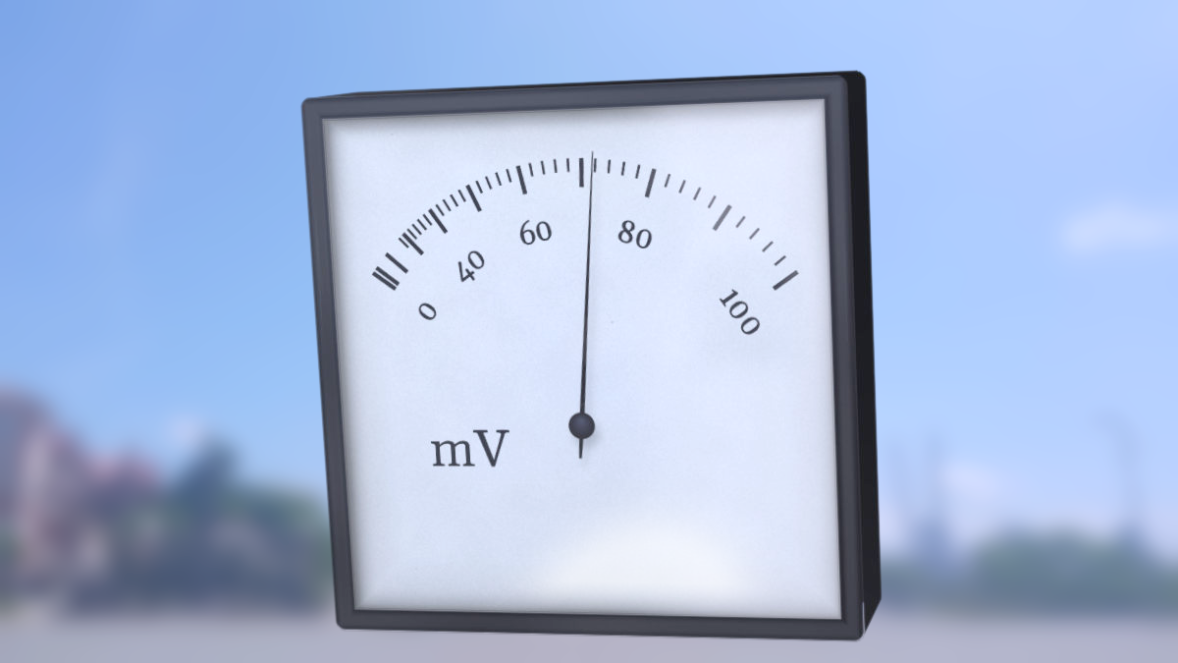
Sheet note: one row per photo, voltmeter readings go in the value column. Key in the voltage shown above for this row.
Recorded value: 72 mV
